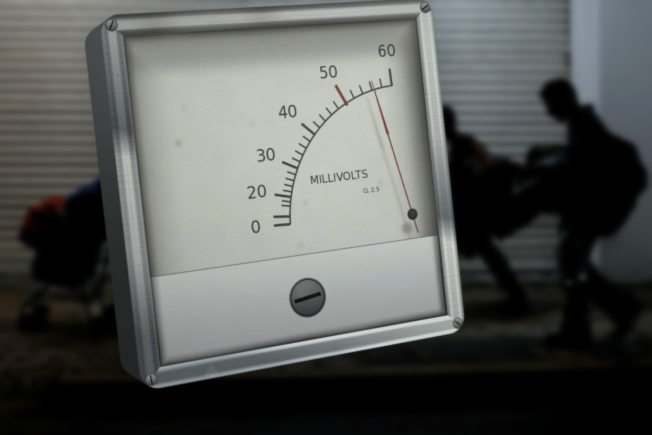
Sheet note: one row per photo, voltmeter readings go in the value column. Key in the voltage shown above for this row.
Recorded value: 56 mV
